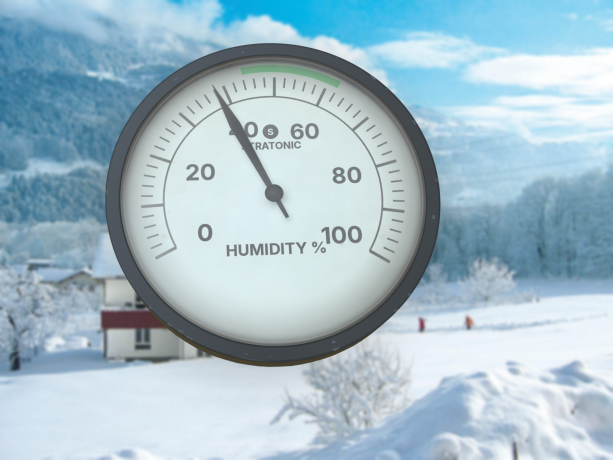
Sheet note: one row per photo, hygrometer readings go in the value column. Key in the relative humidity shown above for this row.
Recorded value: 38 %
